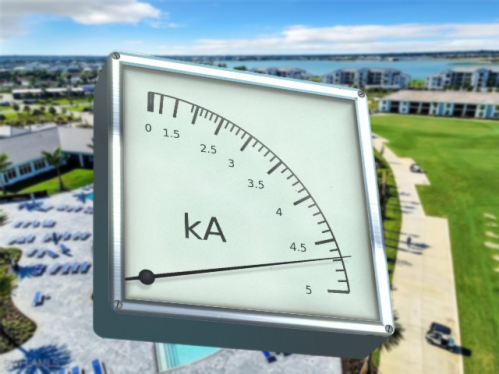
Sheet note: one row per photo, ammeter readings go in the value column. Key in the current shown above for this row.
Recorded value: 4.7 kA
